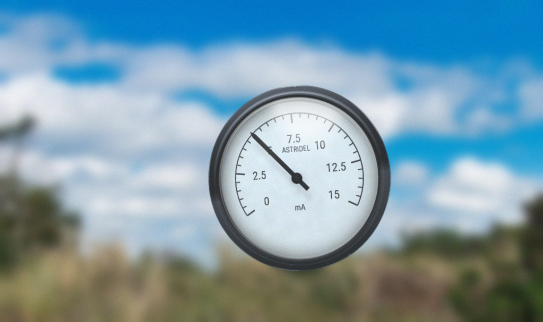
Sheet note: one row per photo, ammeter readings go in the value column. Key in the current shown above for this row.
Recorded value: 5 mA
